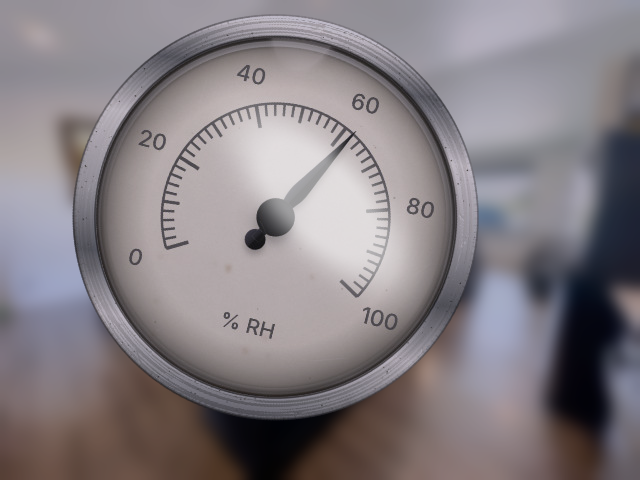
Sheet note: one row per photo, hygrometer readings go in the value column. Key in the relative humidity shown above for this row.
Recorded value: 62 %
